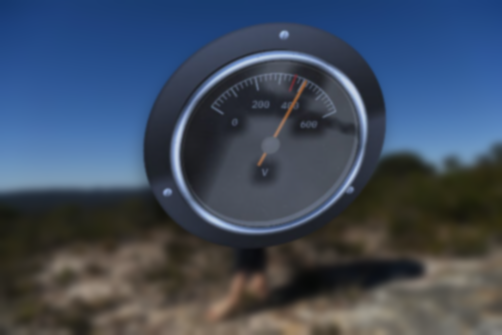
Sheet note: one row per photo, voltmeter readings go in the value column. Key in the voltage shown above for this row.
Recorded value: 400 V
